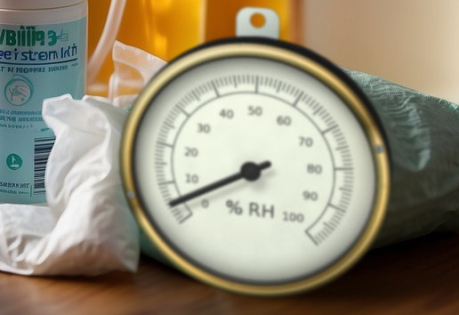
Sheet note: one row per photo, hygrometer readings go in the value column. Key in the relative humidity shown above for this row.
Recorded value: 5 %
